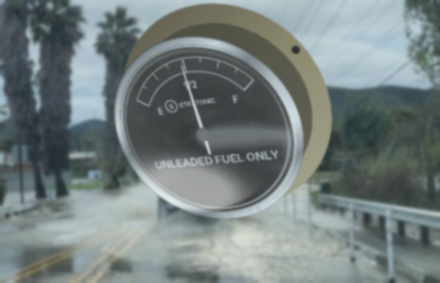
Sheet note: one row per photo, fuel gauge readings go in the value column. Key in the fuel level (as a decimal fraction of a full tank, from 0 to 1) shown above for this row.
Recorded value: 0.5
